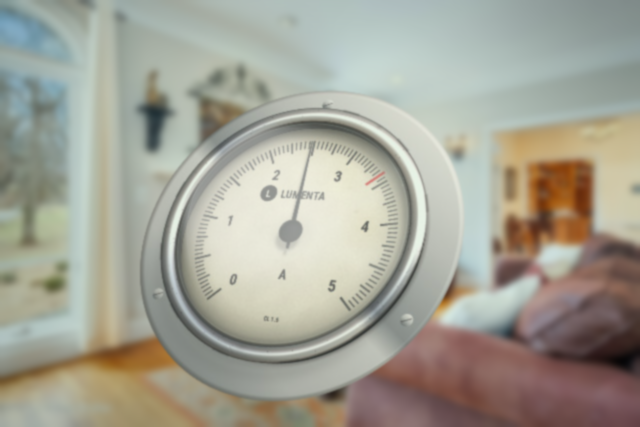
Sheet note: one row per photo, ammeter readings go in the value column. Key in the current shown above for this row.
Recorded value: 2.5 A
